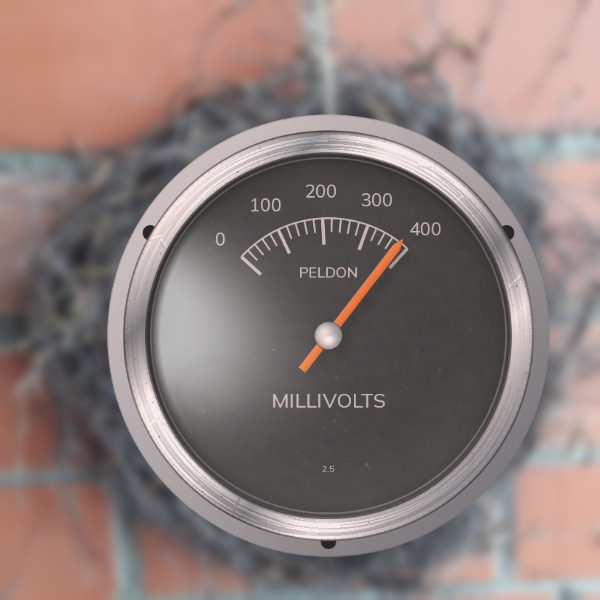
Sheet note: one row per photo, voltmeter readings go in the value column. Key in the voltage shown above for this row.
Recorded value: 380 mV
